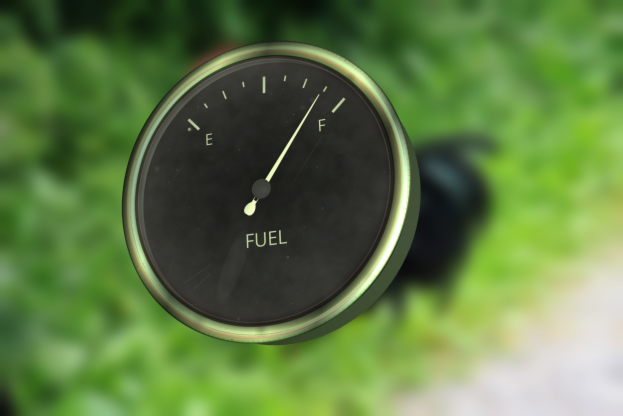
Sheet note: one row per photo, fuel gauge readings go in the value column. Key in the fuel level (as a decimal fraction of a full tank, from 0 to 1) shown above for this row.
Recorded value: 0.875
